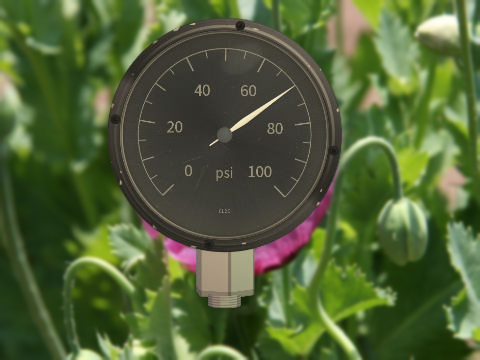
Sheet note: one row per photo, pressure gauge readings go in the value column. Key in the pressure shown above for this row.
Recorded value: 70 psi
